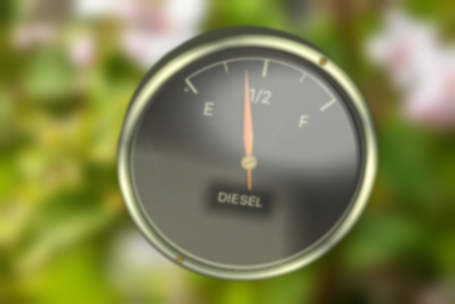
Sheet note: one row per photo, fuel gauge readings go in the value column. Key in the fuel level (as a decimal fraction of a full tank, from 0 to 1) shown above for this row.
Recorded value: 0.375
